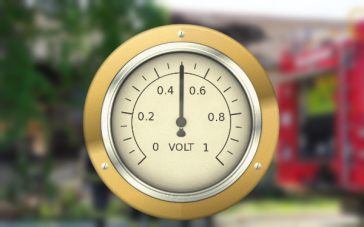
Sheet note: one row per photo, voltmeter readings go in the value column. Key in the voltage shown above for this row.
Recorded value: 0.5 V
